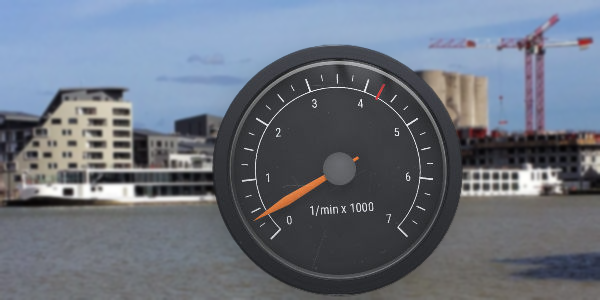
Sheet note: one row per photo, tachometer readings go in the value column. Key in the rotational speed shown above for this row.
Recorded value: 375 rpm
